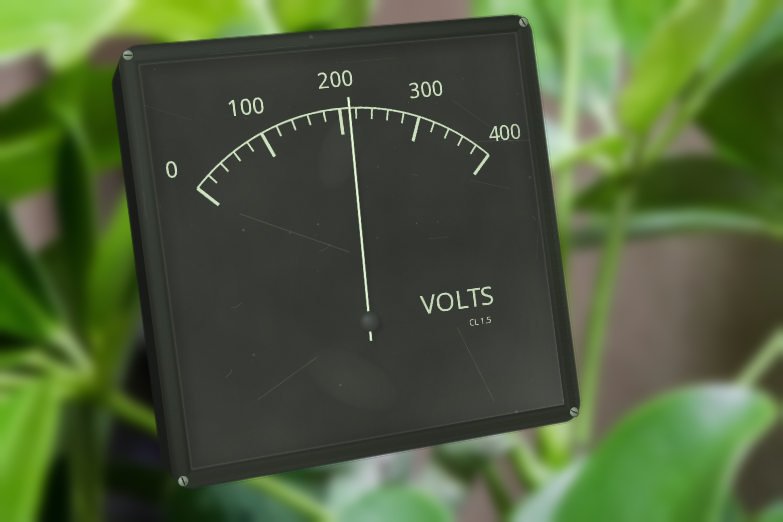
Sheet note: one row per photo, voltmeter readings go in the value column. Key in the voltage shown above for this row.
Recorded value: 210 V
